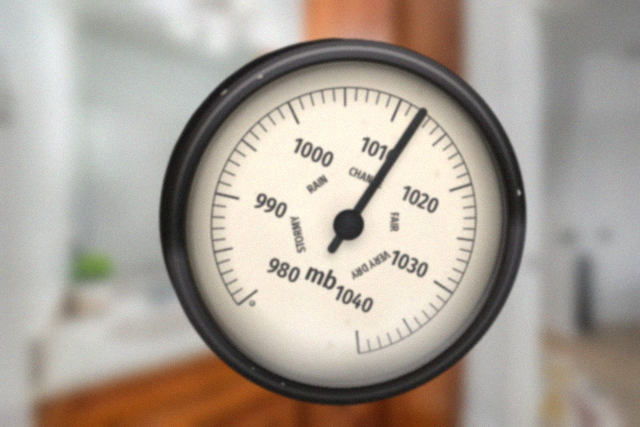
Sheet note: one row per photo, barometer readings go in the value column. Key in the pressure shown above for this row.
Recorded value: 1012 mbar
